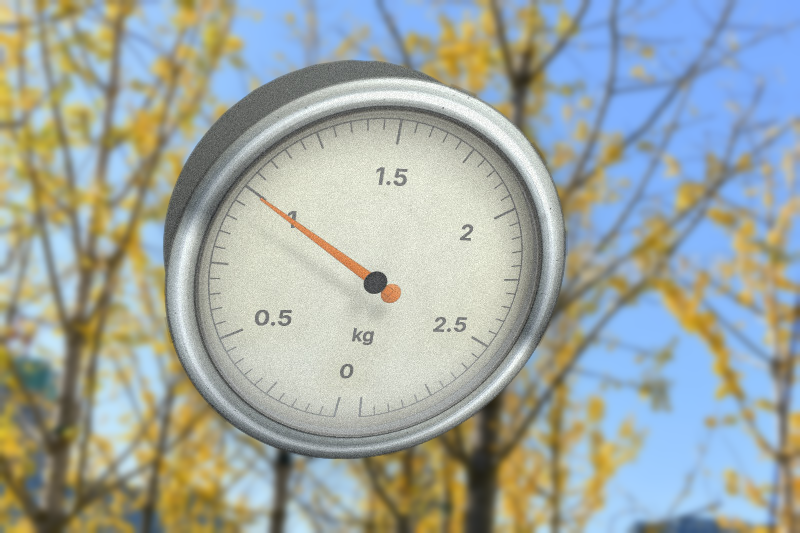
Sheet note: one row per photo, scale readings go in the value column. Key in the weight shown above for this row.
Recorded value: 1 kg
